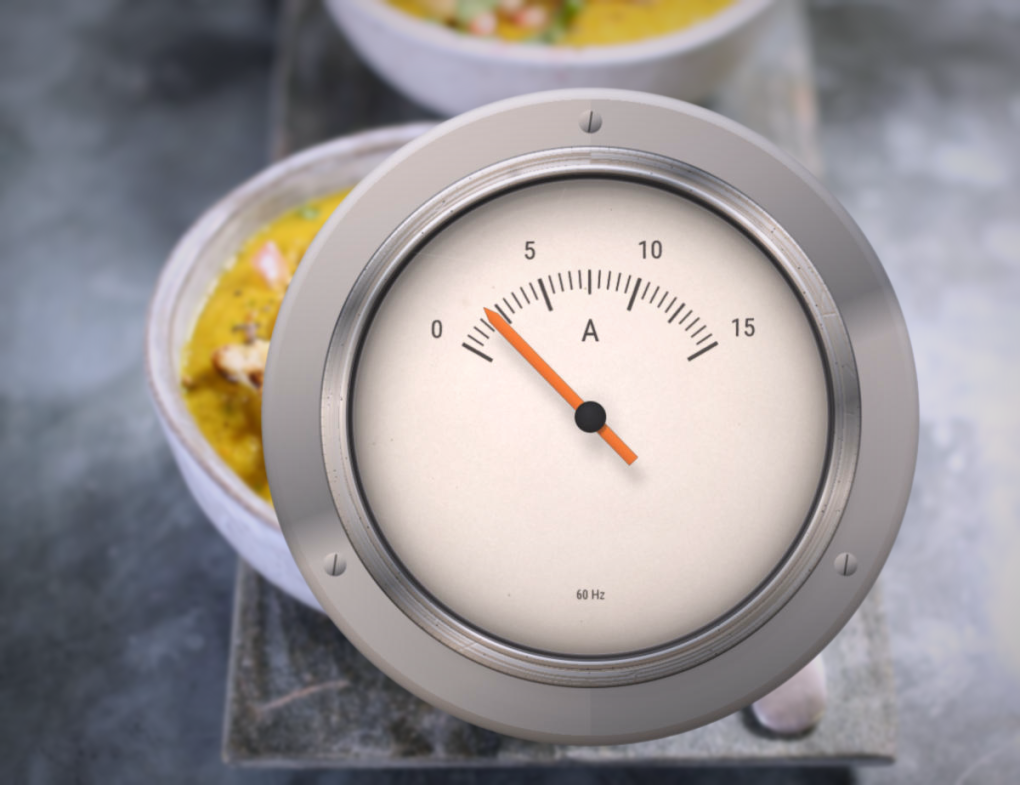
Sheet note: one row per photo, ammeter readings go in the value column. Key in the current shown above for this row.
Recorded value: 2 A
